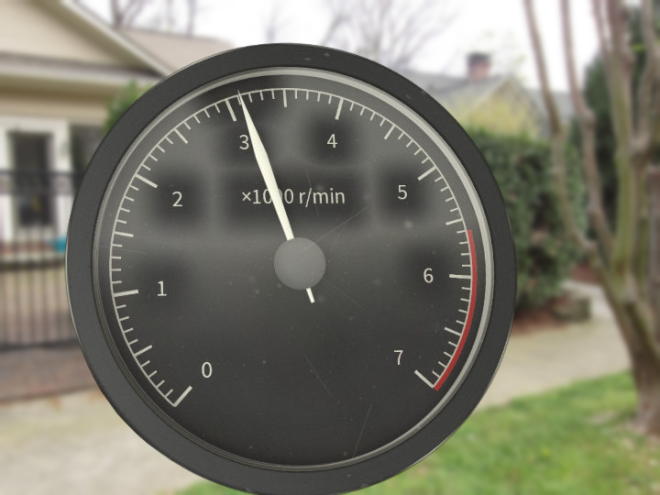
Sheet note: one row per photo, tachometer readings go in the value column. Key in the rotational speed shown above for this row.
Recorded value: 3100 rpm
